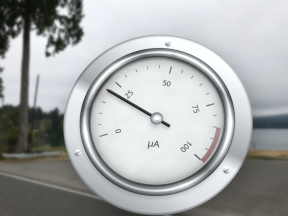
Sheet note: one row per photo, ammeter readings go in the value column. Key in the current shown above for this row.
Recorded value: 20 µA
